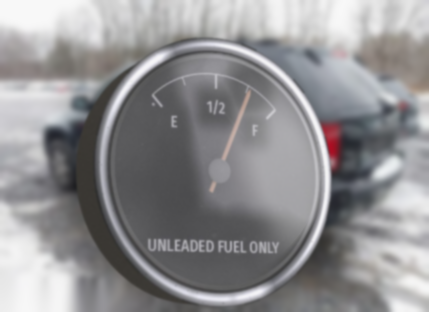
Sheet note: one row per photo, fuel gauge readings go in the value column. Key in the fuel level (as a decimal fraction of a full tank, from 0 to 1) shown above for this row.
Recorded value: 0.75
